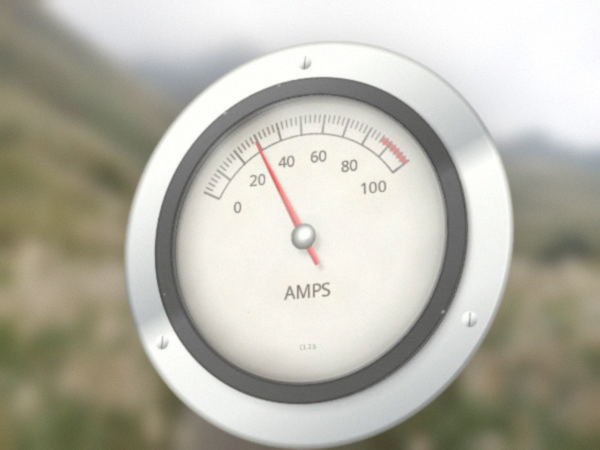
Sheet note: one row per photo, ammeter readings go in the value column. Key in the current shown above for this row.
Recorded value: 30 A
